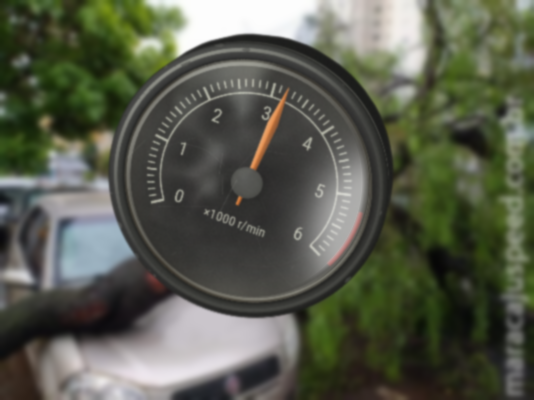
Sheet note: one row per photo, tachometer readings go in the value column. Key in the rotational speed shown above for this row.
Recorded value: 3200 rpm
